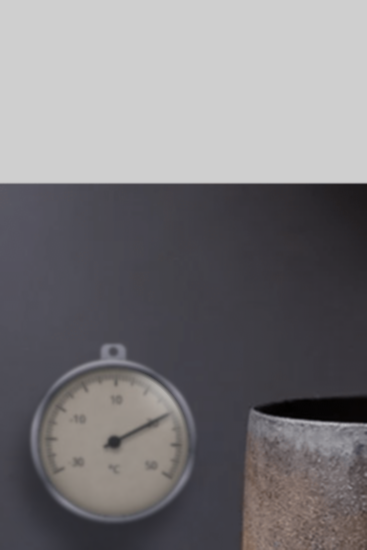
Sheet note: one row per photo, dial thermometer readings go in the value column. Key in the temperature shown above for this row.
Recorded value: 30 °C
